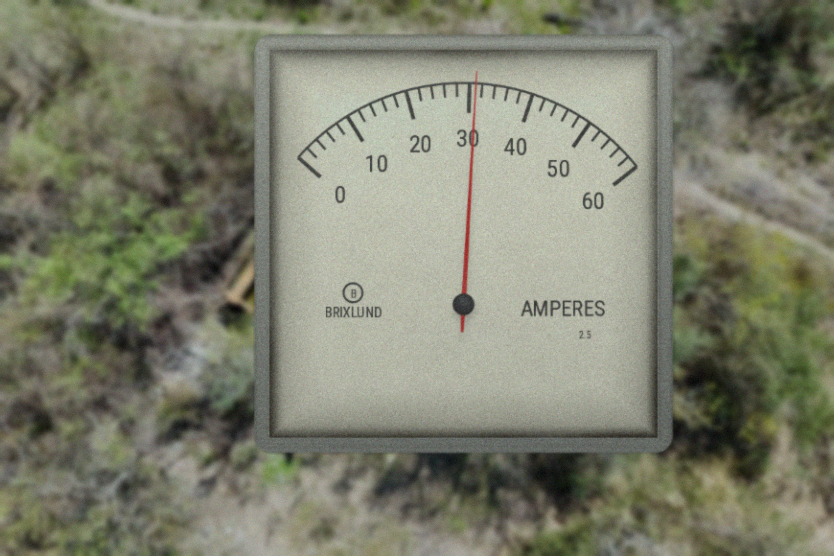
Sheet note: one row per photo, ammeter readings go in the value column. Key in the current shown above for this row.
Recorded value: 31 A
